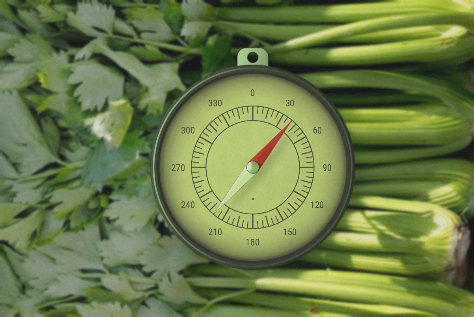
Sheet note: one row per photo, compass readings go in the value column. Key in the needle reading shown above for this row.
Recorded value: 40 °
